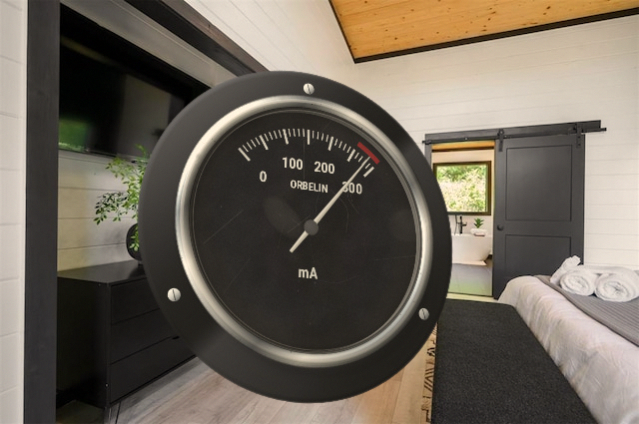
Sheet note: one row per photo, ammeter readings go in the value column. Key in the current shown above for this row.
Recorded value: 280 mA
